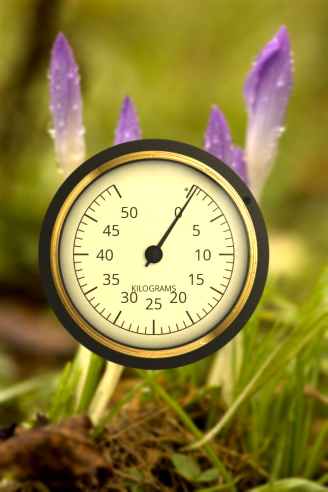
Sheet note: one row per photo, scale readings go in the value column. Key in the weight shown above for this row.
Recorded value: 0.5 kg
